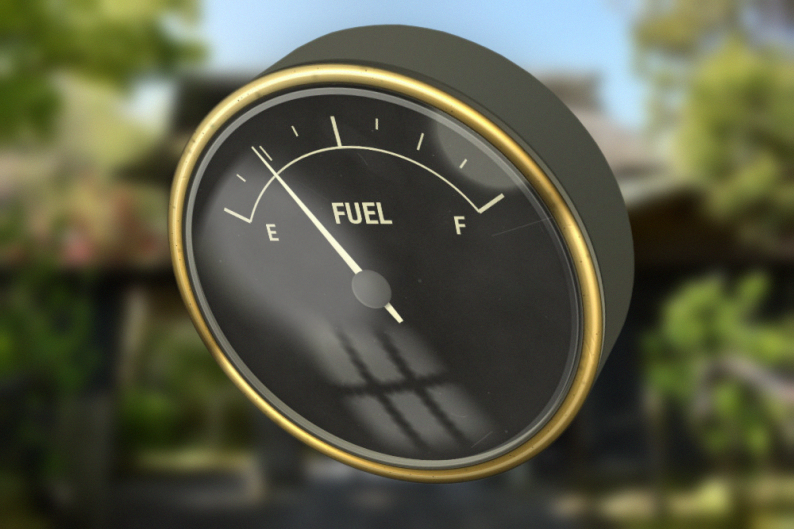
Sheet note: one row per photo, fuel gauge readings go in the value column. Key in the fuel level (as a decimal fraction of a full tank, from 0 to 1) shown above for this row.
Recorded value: 0.25
